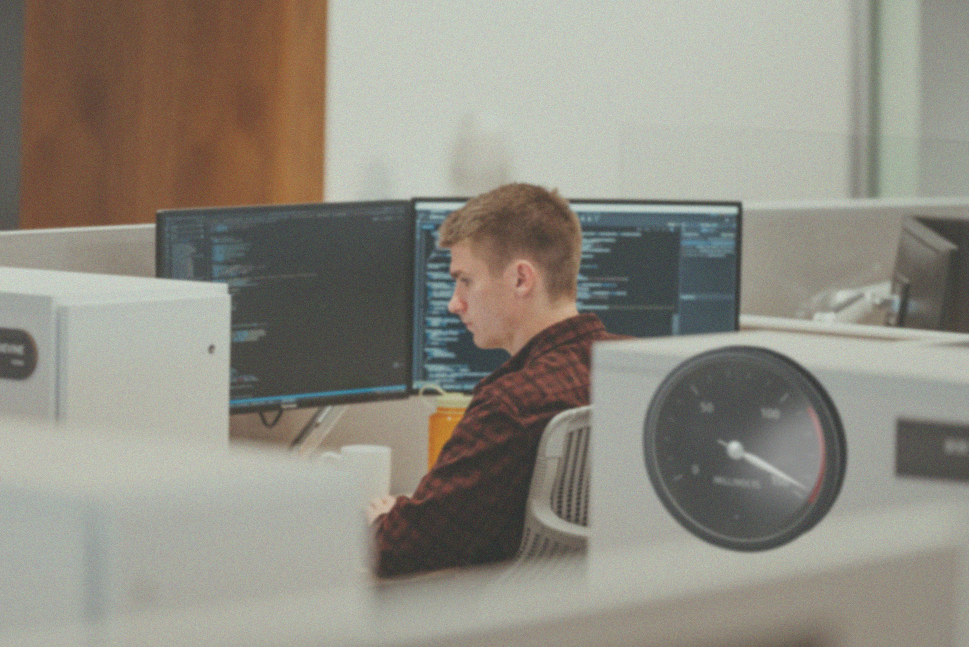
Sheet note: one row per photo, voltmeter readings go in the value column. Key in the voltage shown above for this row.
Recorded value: 145 mV
